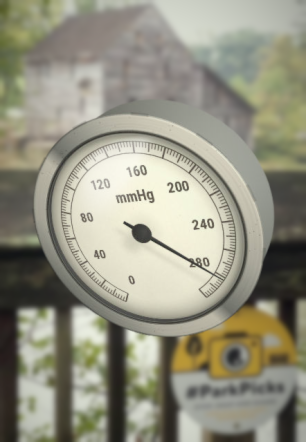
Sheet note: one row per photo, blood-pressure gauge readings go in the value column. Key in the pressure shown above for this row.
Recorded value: 280 mmHg
